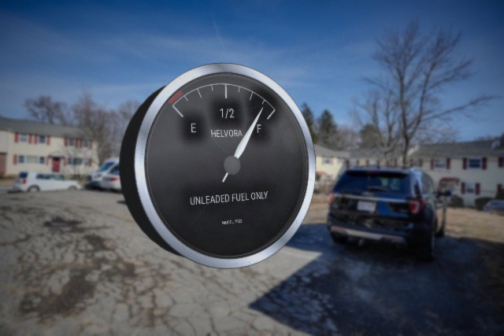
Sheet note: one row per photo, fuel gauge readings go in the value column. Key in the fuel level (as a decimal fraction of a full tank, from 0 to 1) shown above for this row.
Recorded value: 0.875
